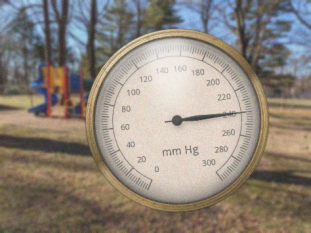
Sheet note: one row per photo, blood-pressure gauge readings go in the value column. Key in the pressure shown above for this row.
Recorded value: 240 mmHg
